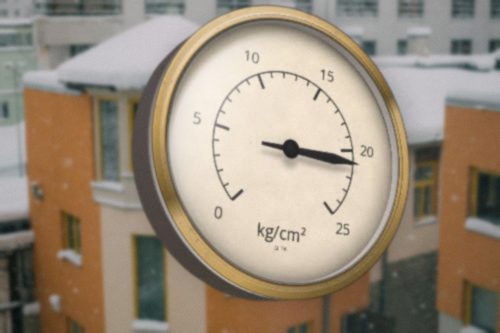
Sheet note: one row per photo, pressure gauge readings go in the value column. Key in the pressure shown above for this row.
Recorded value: 21 kg/cm²
